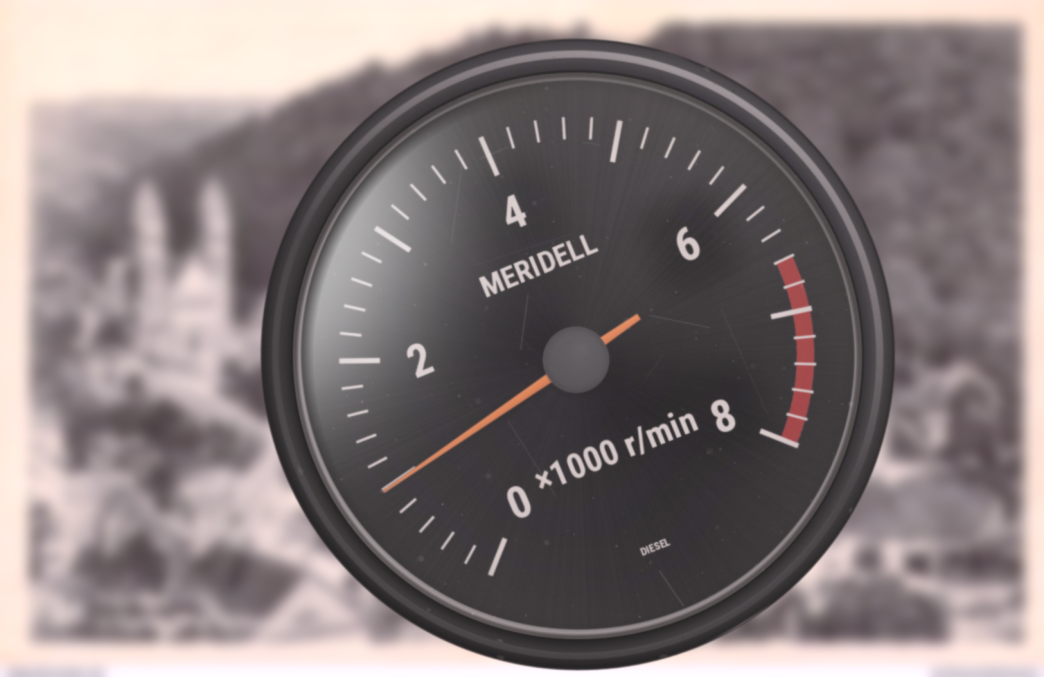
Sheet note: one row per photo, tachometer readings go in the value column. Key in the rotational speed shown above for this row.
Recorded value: 1000 rpm
